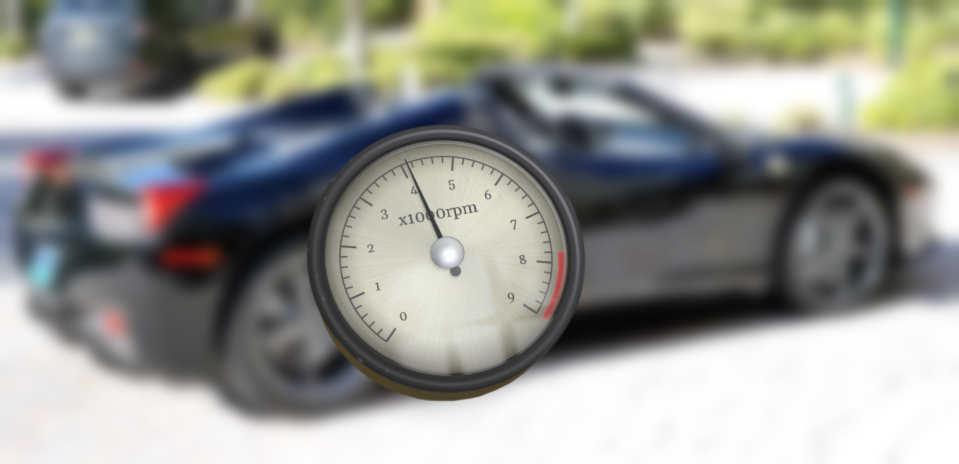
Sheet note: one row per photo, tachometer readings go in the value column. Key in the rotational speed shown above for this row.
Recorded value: 4100 rpm
